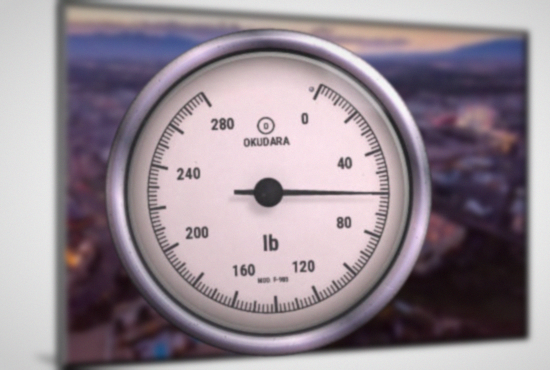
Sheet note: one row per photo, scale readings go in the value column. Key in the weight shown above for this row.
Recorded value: 60 lb
